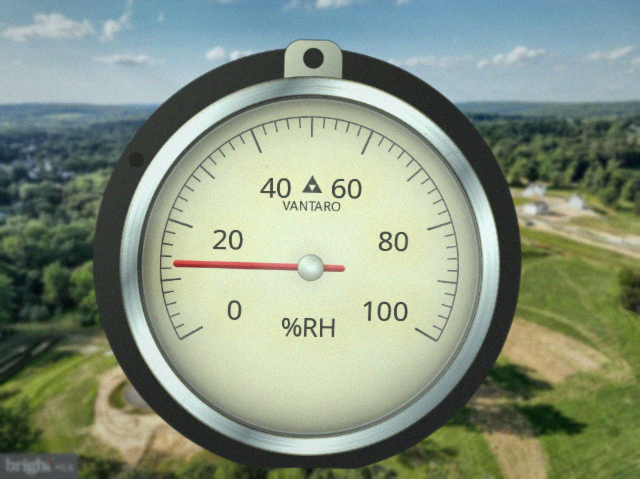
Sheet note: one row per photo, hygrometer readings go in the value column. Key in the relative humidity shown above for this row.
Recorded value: 13 %
